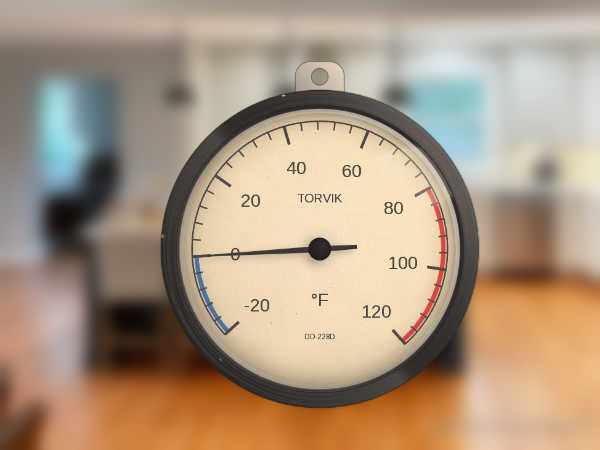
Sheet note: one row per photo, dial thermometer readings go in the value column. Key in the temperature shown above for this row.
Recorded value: 0 °F
